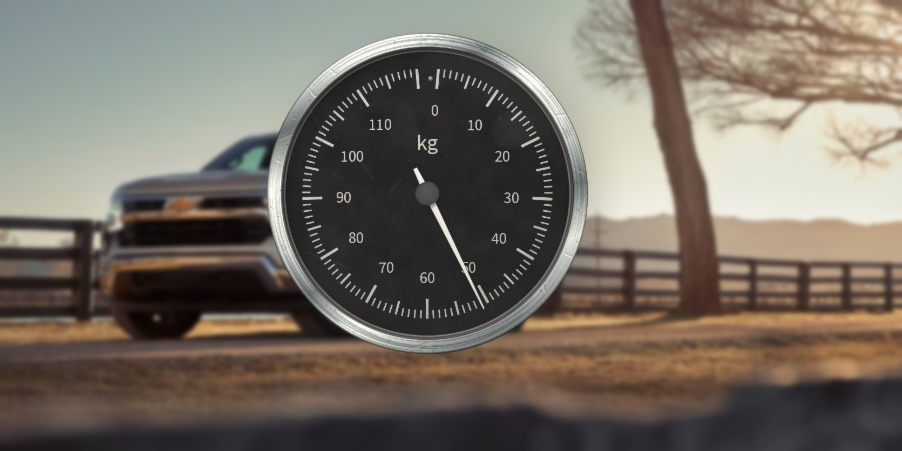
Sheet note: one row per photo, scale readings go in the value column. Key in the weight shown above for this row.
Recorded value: 51 kg
